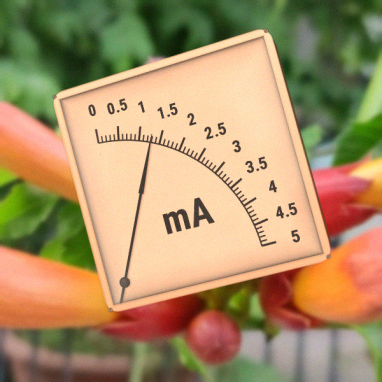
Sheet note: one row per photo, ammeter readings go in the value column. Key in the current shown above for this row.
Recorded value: 1.3 mA
